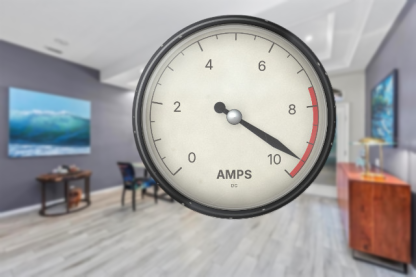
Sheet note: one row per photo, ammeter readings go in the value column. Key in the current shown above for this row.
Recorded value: 9.5 A
